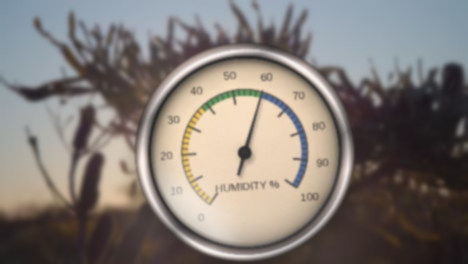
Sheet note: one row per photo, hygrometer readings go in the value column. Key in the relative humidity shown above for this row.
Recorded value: 60 %
